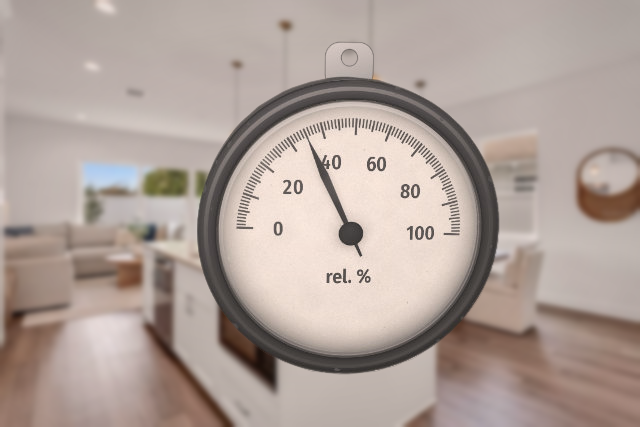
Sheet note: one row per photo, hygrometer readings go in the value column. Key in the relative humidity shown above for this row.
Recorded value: 35 %
